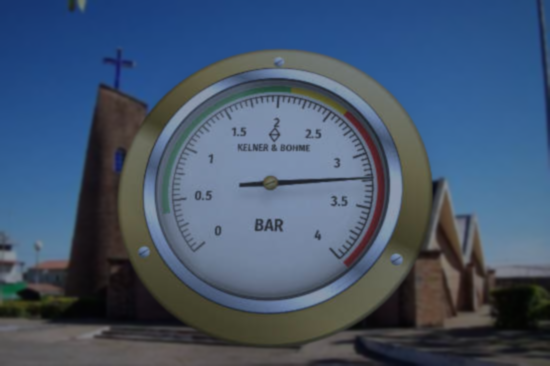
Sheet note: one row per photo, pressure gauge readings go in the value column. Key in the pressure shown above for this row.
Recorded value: 3.25 bar
